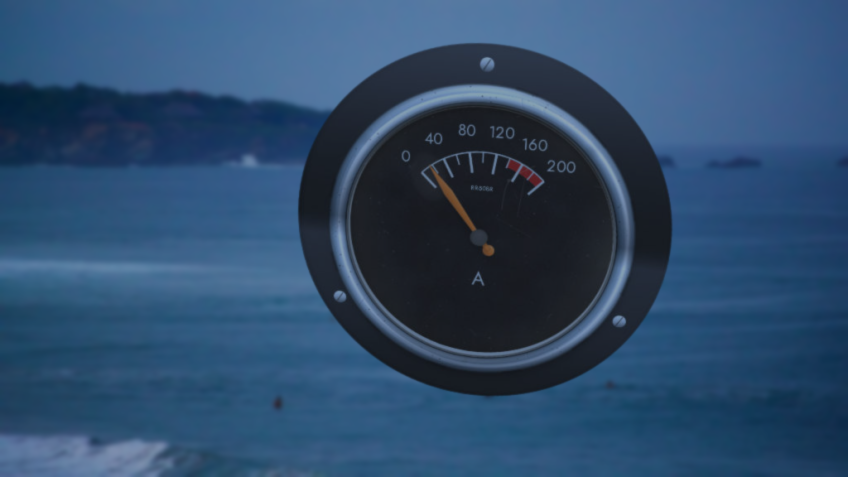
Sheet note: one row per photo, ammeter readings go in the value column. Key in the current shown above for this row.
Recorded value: 20 A
